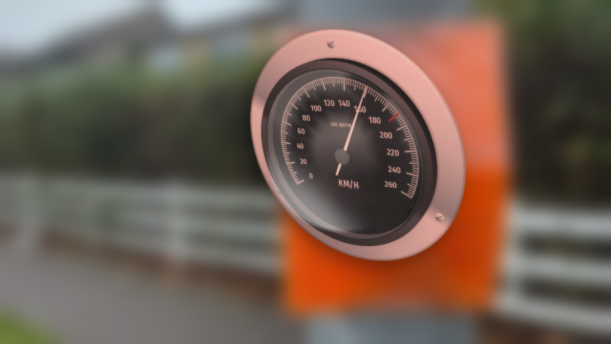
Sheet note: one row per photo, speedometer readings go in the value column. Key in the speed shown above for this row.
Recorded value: 160 km/h
